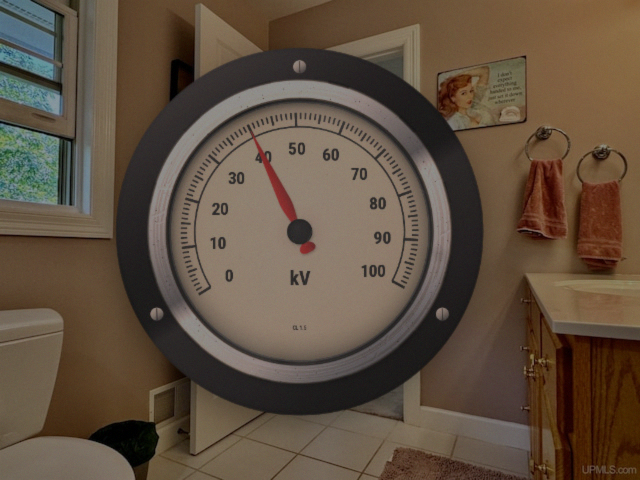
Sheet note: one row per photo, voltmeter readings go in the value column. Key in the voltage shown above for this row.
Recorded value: 40 kV
